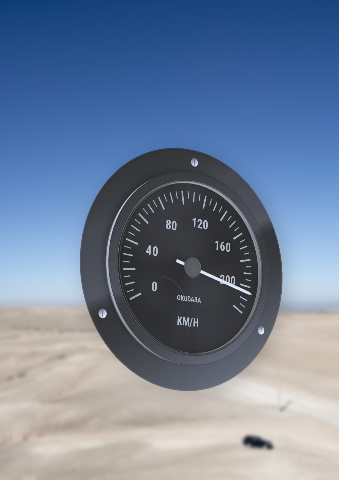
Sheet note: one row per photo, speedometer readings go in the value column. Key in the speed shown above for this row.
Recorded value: 205 km/h
